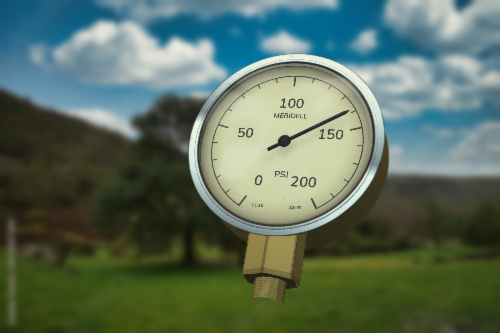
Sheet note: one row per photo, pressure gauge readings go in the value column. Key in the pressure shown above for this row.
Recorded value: 140 psi
